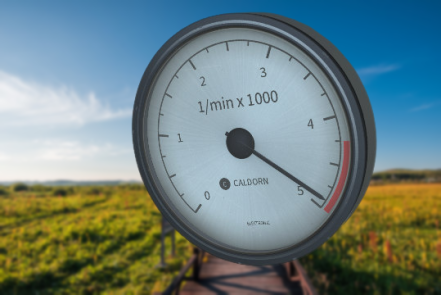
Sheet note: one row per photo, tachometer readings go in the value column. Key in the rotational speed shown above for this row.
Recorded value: 4875 rpm
